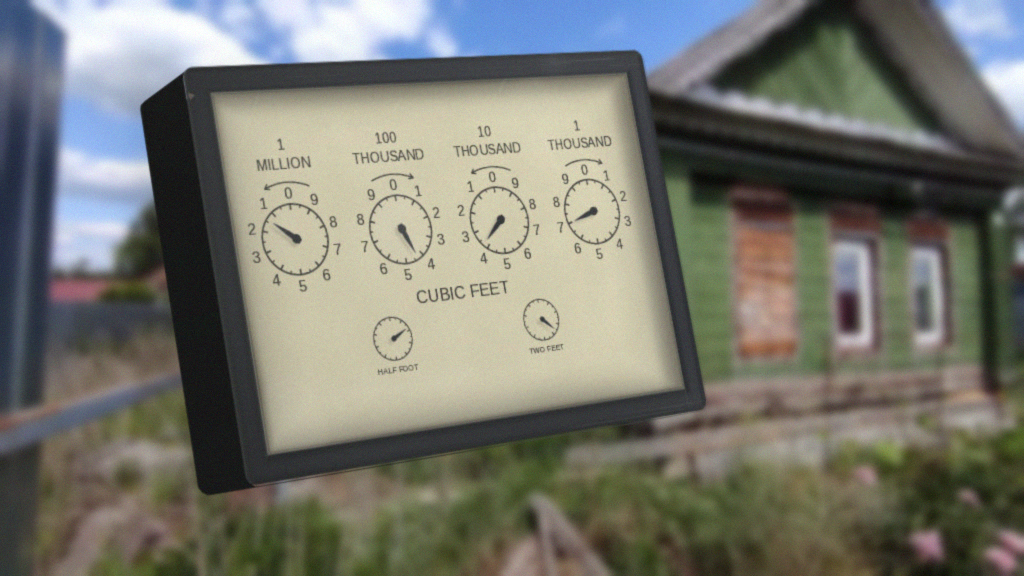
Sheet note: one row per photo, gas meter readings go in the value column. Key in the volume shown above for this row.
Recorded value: 143700 ft³
